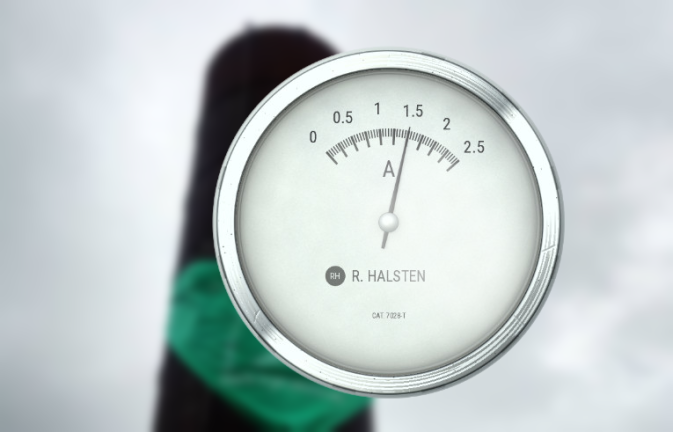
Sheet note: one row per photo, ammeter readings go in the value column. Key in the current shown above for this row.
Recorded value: 1.5 A
